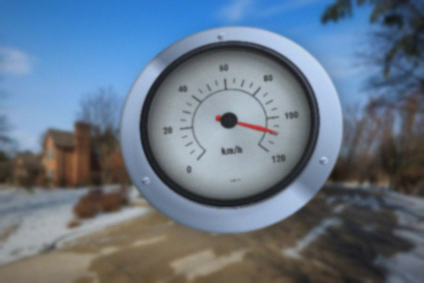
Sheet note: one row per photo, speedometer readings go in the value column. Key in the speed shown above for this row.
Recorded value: 110 km/h
